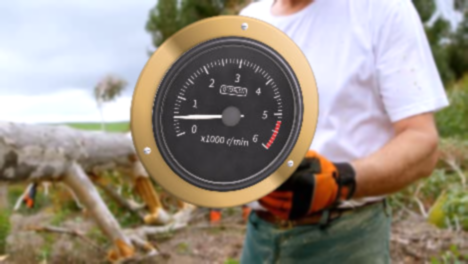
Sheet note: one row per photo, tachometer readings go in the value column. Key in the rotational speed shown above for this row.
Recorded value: 500 rpm
